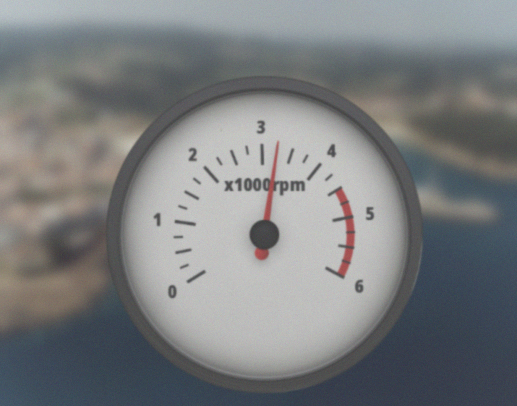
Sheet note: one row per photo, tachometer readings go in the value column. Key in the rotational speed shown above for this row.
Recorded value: 3250 rpm
